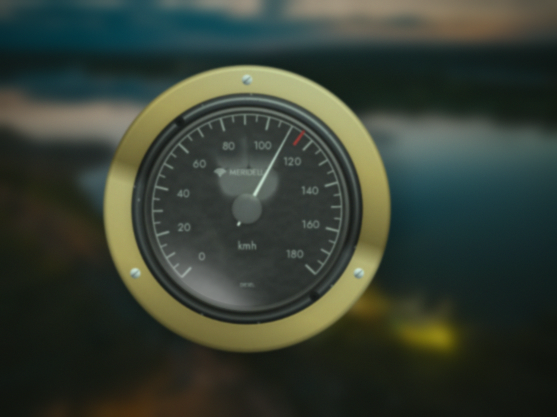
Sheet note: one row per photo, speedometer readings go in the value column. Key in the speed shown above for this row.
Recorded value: 110 km/h
